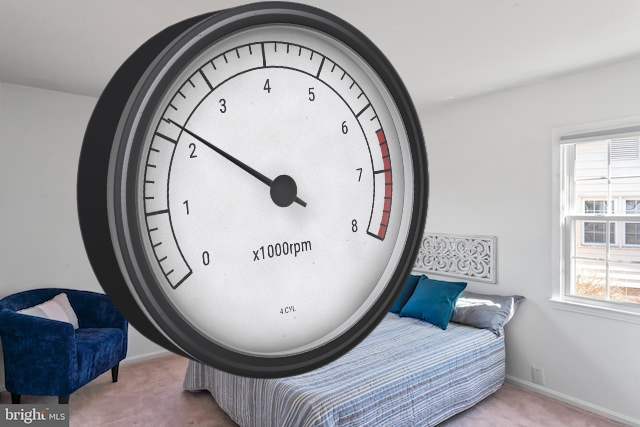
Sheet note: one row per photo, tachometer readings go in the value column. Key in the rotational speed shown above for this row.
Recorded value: 2200 rpm
